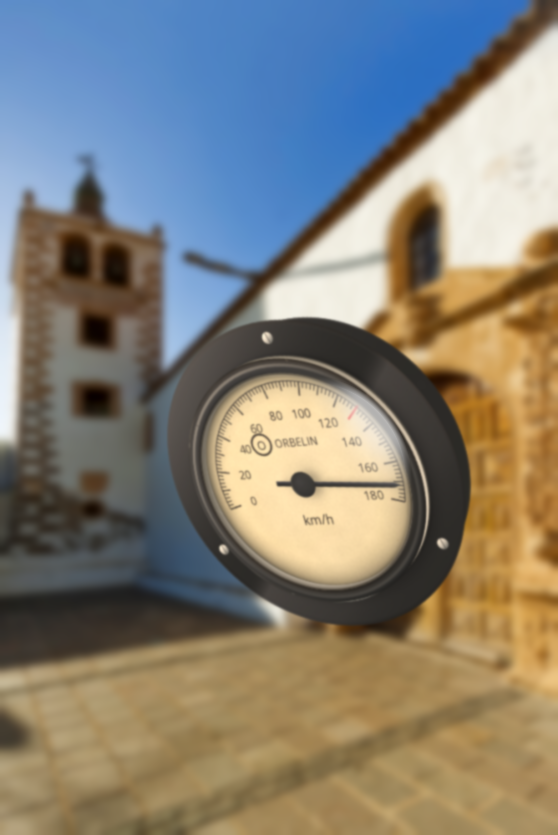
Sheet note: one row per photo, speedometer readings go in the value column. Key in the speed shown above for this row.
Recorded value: 170 km/h
